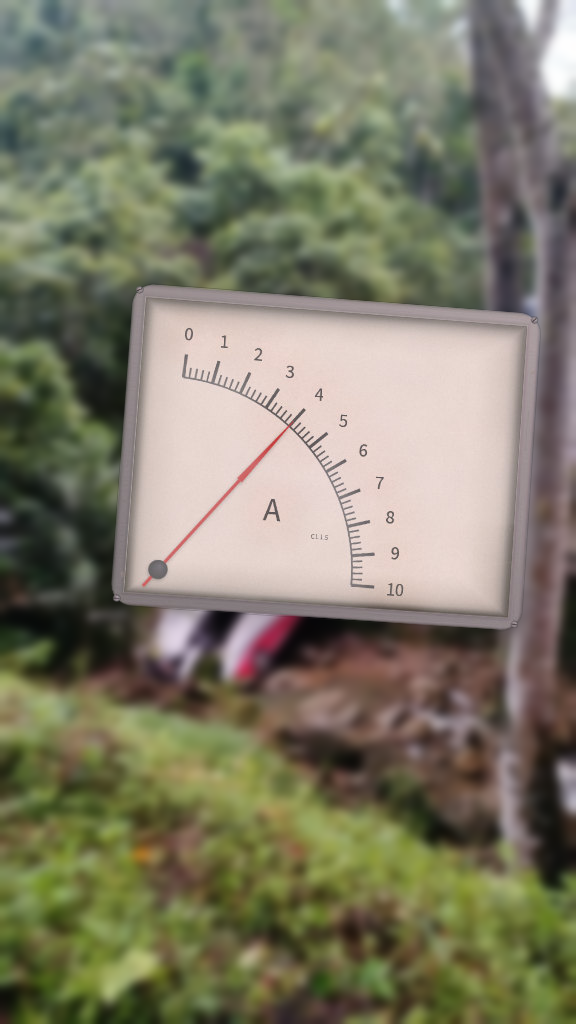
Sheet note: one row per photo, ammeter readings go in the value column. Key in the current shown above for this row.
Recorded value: 4 A
